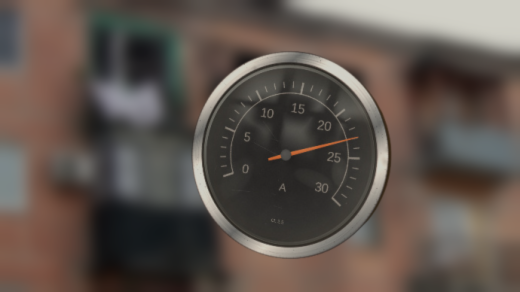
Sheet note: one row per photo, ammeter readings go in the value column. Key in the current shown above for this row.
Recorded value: 23 A
